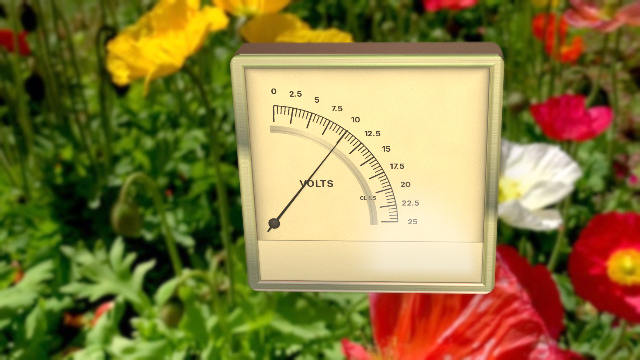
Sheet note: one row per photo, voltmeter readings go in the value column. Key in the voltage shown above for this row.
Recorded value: 10 V
